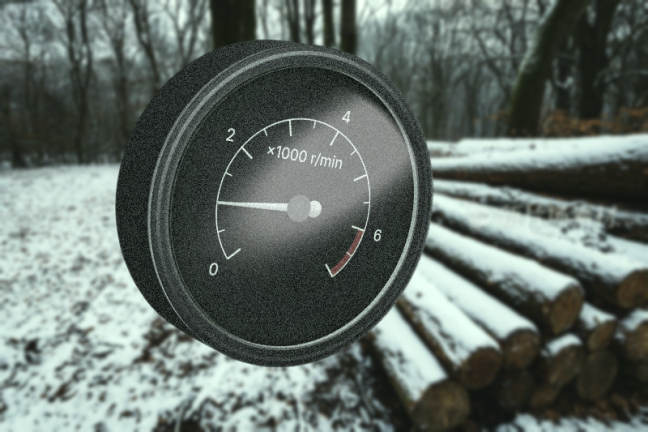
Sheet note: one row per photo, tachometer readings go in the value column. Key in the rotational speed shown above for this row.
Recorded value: 1000 rpm
